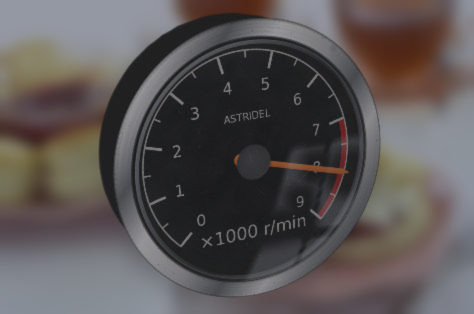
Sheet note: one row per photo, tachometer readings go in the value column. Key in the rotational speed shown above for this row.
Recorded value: 8000 rpm
